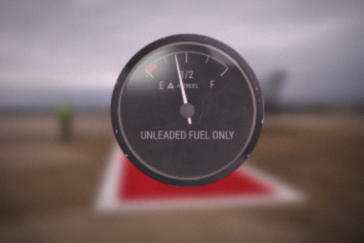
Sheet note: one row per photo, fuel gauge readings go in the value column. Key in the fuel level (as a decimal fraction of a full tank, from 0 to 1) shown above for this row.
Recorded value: 0.375
